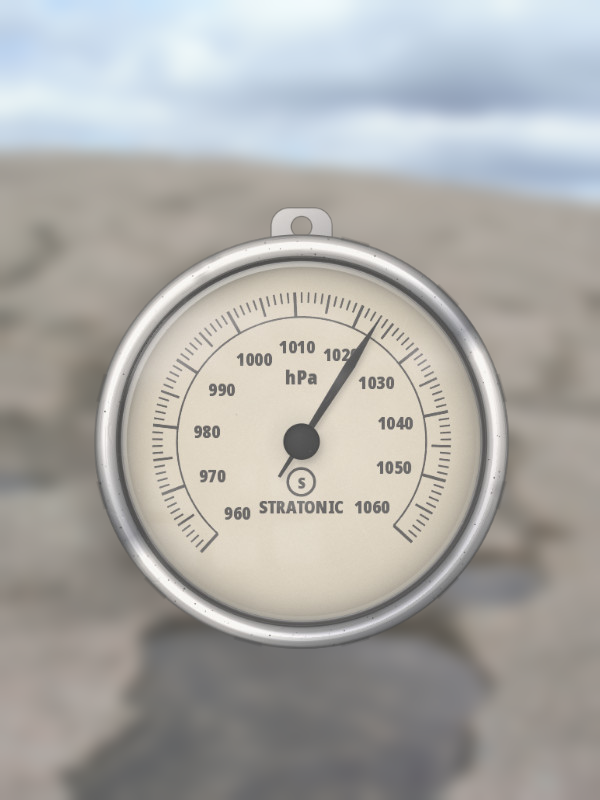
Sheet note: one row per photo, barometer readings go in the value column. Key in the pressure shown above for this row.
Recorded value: 1023 hPa
